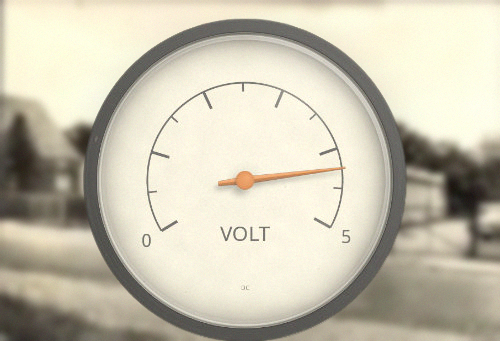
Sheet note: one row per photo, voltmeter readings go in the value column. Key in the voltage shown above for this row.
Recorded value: 4.25 V
